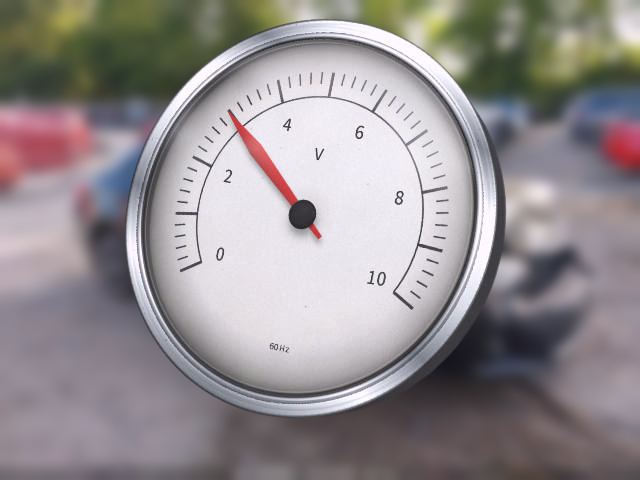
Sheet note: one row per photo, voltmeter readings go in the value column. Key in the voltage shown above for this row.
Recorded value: 3 V
